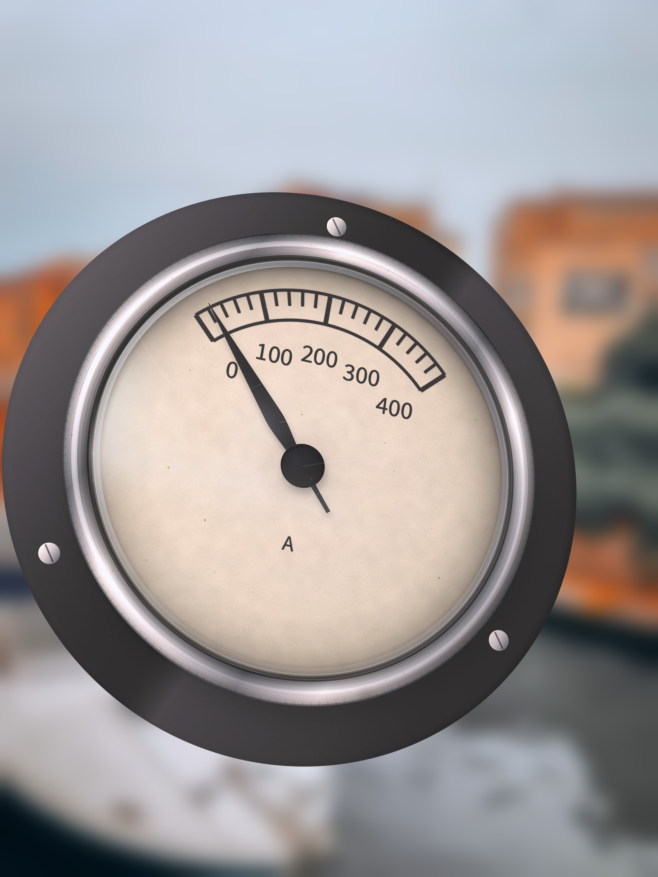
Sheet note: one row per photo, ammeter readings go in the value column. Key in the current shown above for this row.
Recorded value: 20 A
